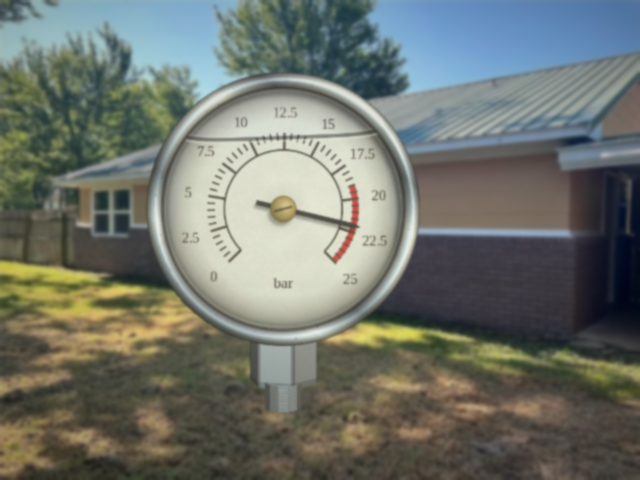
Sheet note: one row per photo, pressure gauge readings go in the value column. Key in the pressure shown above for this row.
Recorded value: 22 bar
